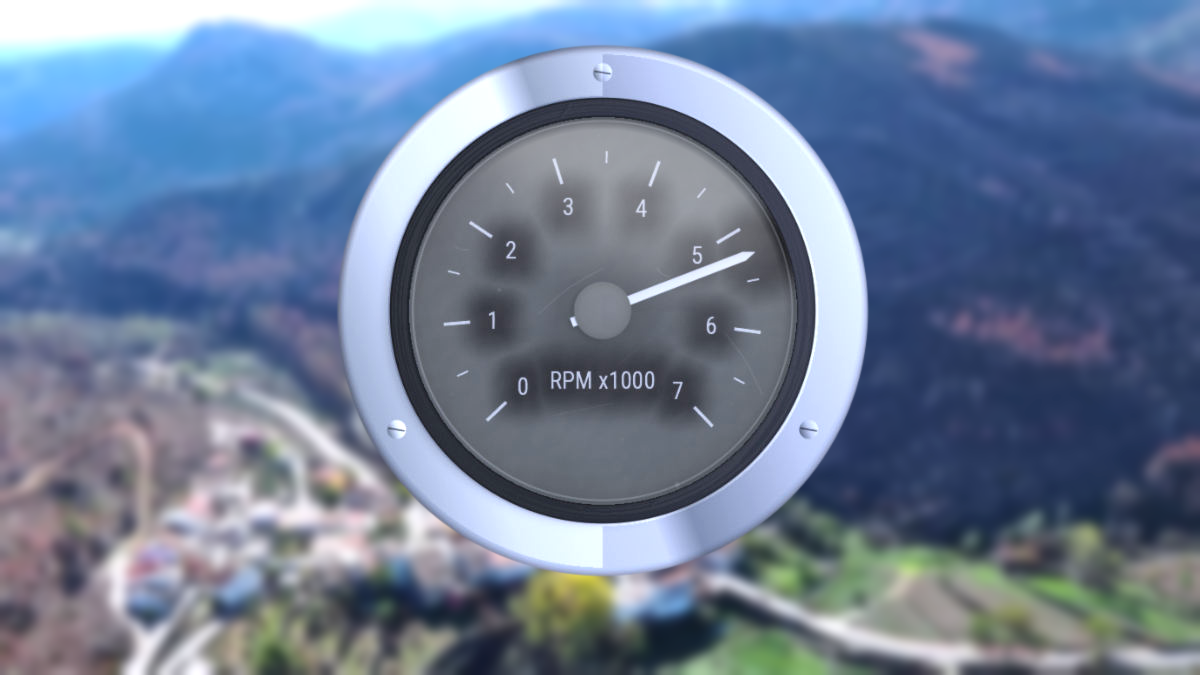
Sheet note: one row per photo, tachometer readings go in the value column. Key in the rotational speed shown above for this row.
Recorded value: 5250 rpm
